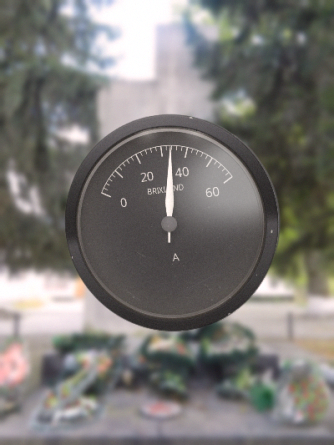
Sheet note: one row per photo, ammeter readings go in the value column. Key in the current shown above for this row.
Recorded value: 34 A
